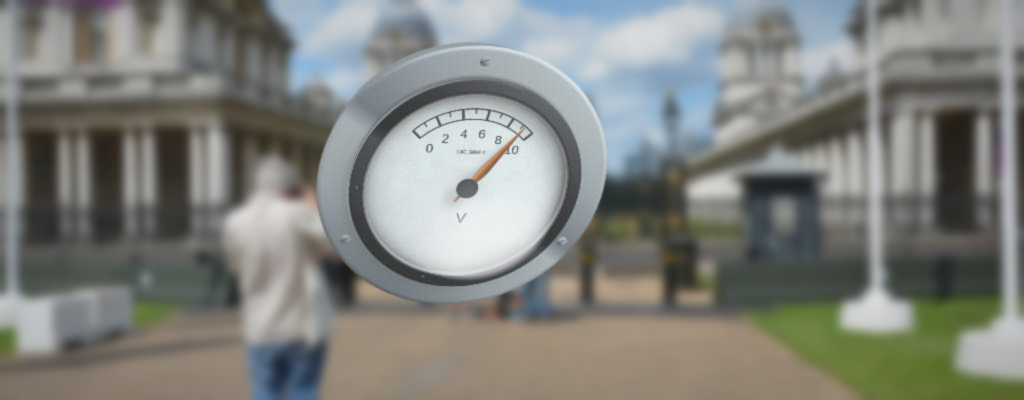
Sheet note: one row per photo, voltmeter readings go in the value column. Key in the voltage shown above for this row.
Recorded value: 9 V
